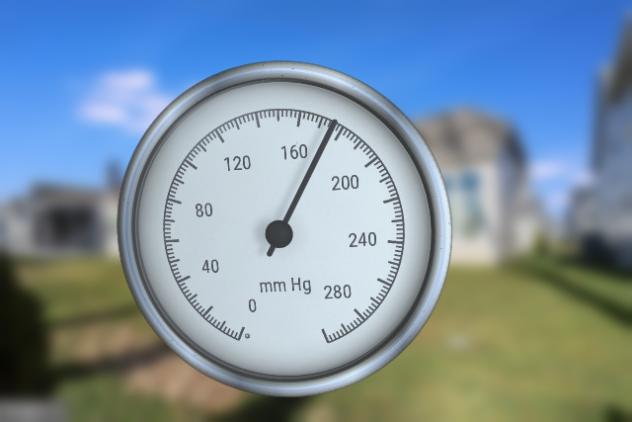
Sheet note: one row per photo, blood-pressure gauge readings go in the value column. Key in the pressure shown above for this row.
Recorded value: 176 mmHg
